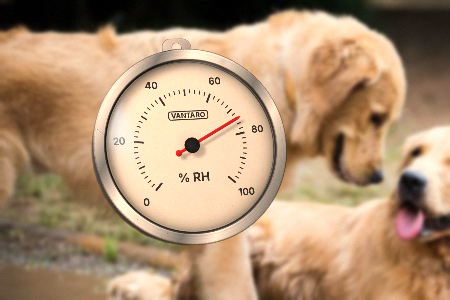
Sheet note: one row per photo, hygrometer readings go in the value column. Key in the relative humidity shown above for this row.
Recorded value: 74 %
